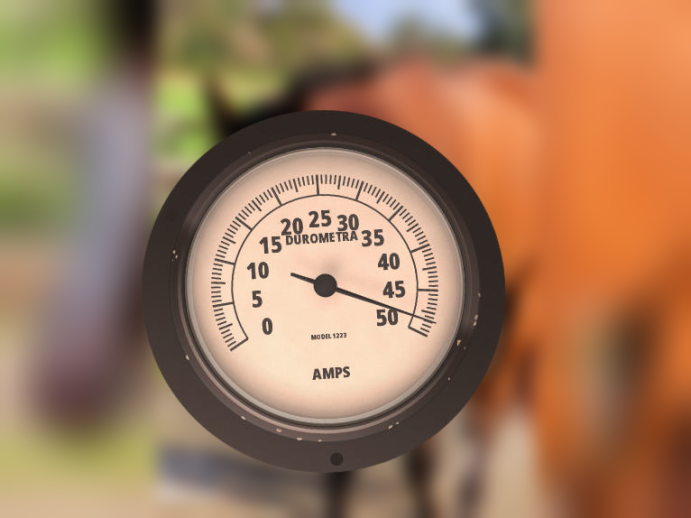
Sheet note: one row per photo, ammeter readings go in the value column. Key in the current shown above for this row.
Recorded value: 48.5 A
